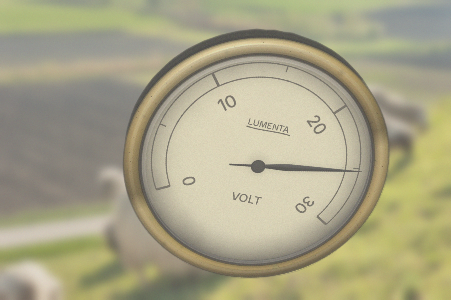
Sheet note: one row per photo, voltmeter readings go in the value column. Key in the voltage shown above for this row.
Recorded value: 25 V
